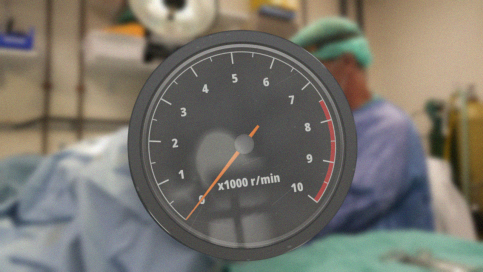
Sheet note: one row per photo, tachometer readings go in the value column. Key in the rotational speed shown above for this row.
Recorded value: 0 rpm
